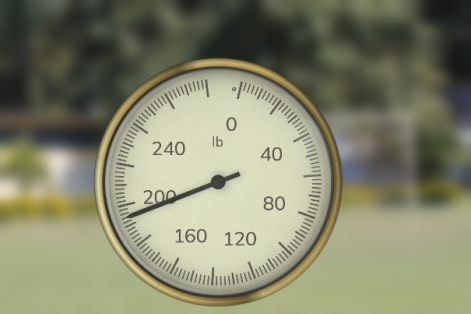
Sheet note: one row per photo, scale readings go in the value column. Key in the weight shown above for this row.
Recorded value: 194 lb
